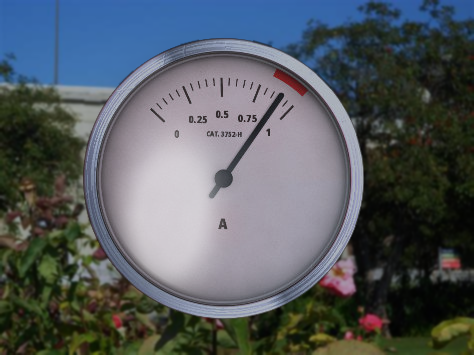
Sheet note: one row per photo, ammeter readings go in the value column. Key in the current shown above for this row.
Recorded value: 0.9 A
